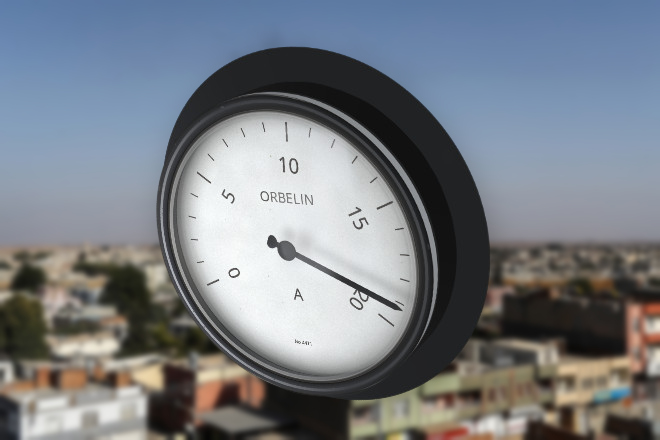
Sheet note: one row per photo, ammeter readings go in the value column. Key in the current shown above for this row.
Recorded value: 19 A
